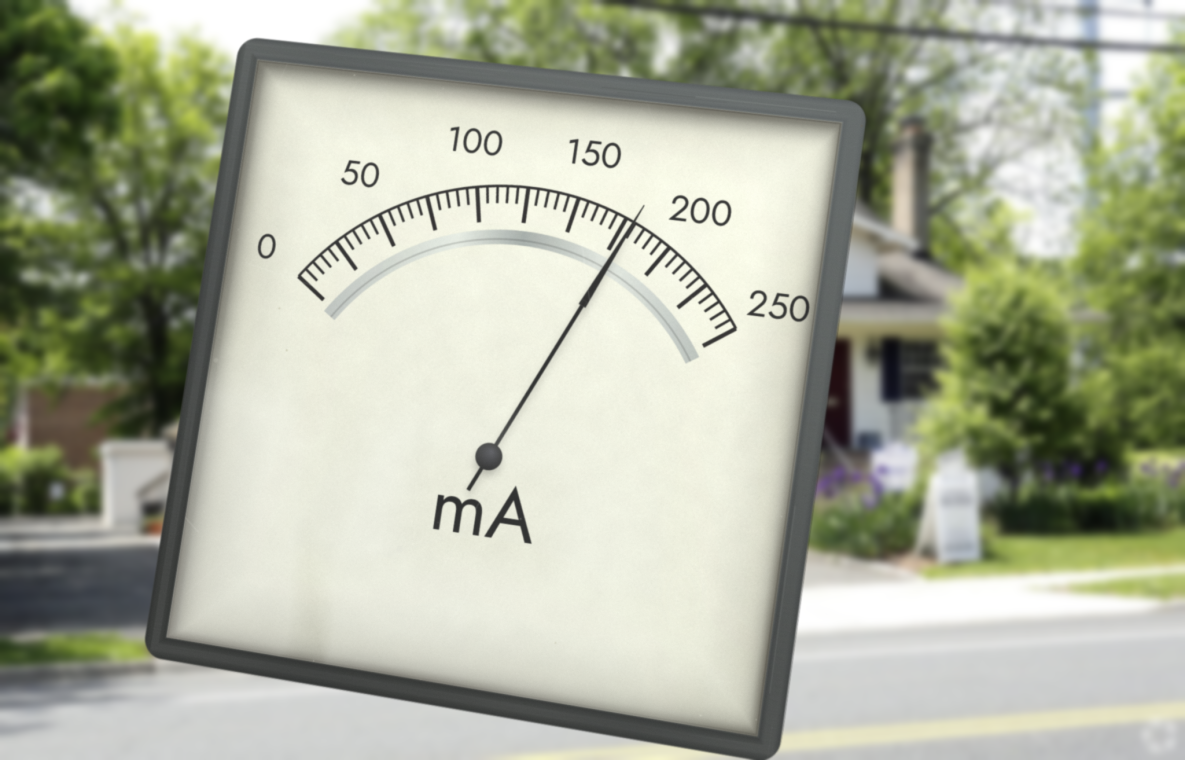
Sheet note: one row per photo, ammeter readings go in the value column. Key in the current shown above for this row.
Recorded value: 180 mA
